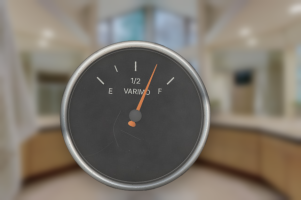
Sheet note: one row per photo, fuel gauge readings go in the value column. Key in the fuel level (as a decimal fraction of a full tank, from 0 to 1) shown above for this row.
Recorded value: 0.75
